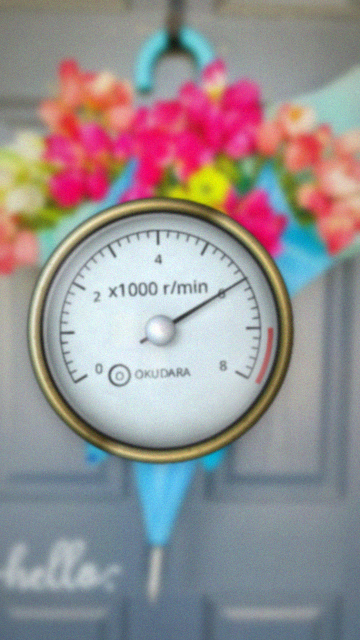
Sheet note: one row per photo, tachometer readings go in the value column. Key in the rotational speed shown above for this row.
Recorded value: 6000 rpm
